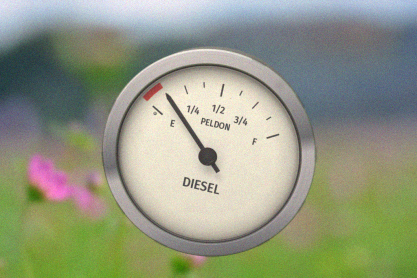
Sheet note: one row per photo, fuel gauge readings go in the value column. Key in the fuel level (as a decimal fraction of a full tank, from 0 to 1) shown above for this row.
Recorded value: 0.125
